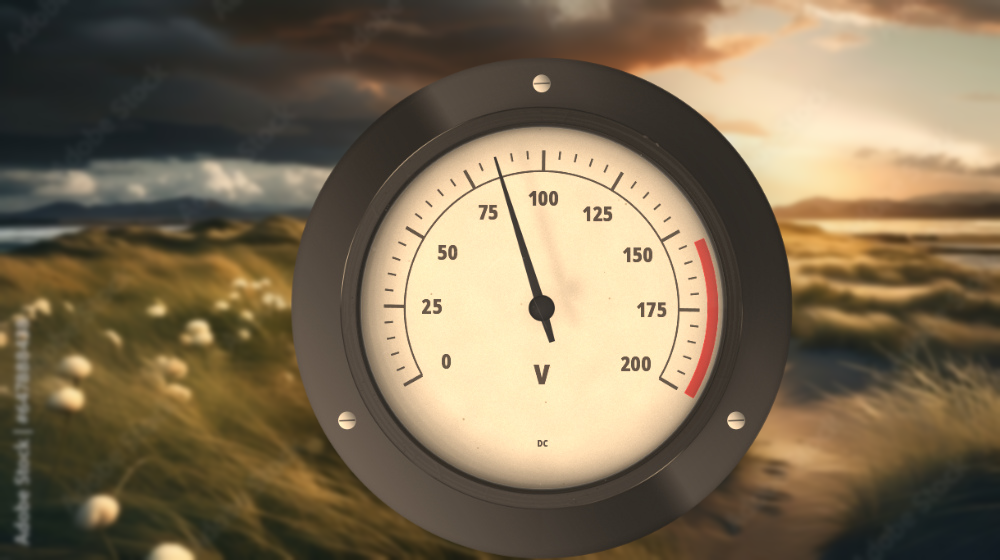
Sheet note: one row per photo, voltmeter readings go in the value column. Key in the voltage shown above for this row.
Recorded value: 85 V
